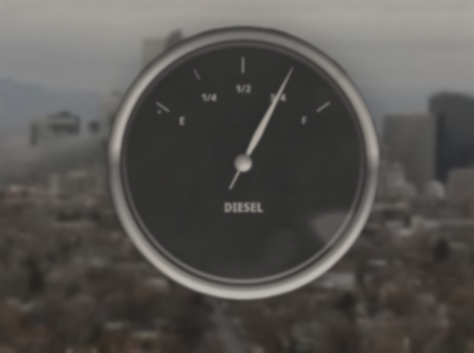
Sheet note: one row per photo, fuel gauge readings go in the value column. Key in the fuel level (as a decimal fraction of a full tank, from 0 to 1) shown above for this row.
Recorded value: 0.75
